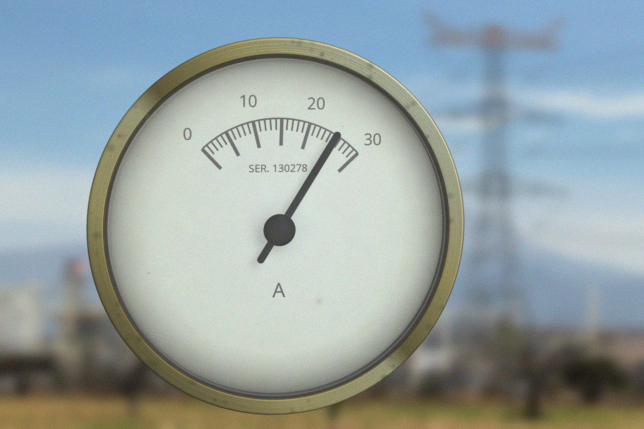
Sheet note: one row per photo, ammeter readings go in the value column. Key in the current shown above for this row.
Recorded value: 25 A
